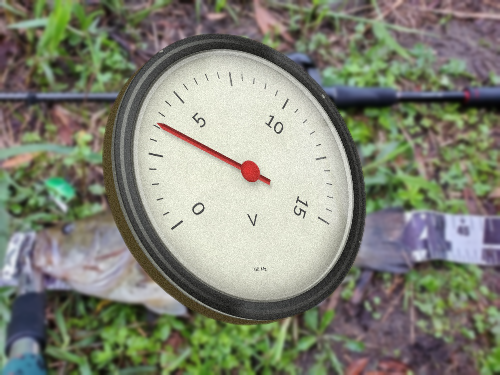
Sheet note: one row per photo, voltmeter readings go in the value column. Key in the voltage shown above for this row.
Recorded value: 3.5 V
